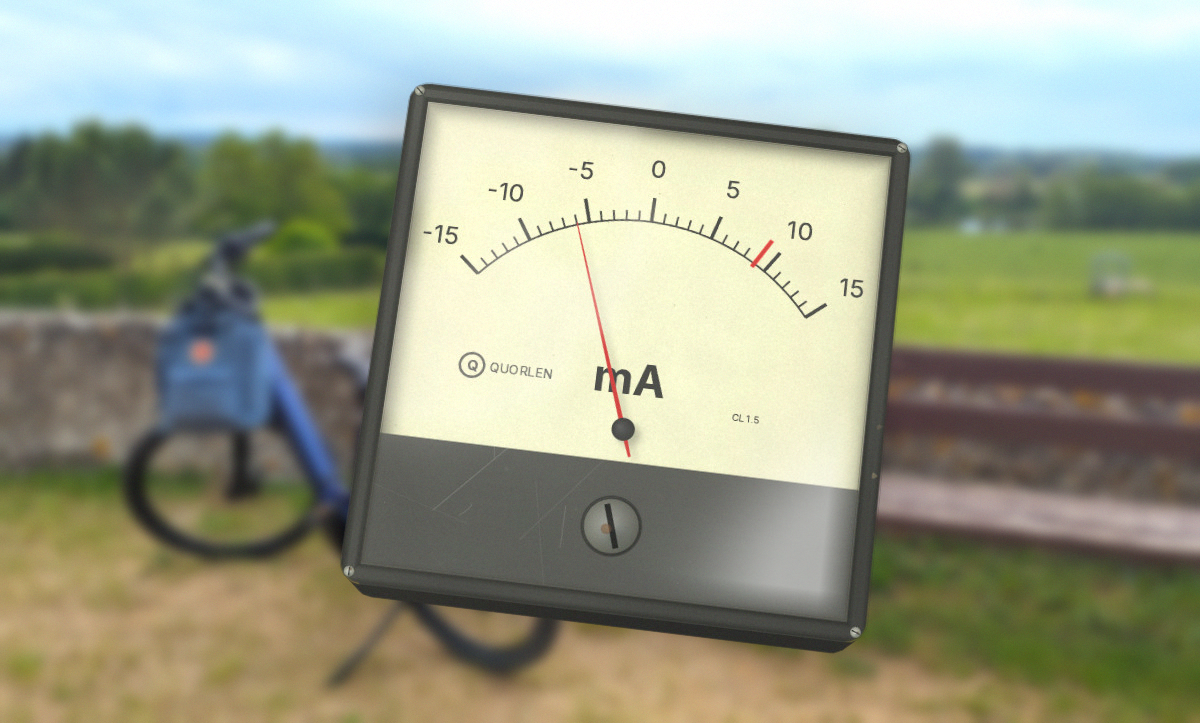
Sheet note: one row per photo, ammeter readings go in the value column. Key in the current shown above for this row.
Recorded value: -6 mA
